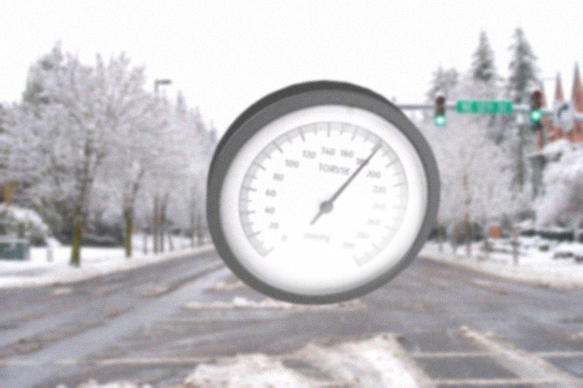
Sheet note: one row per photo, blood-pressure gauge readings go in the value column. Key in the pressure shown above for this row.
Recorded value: 180 mmHg
